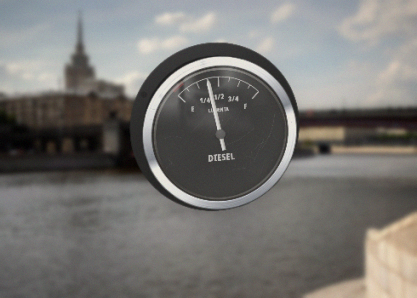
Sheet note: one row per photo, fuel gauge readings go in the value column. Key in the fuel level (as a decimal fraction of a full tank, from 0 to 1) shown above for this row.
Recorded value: 0.375
